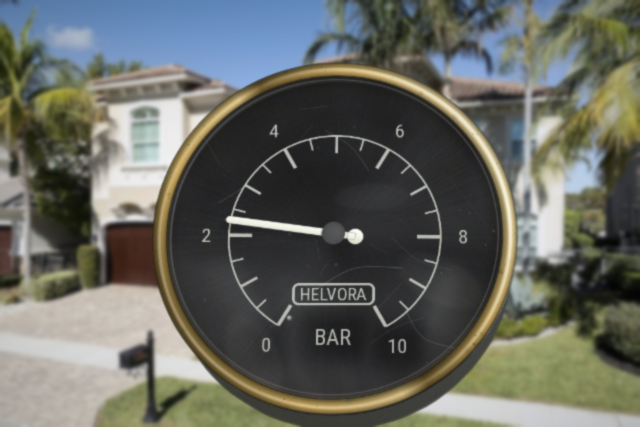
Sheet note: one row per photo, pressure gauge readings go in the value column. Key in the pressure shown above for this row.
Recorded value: 2.25 bar
